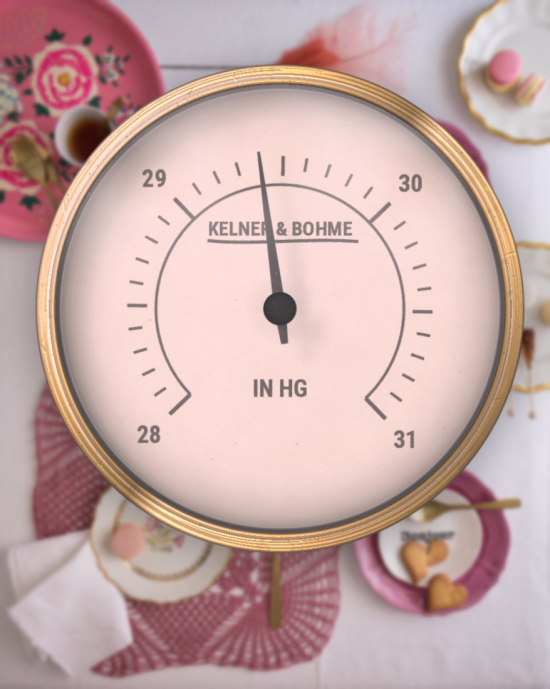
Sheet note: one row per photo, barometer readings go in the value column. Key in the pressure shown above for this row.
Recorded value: 29.4 inHg
